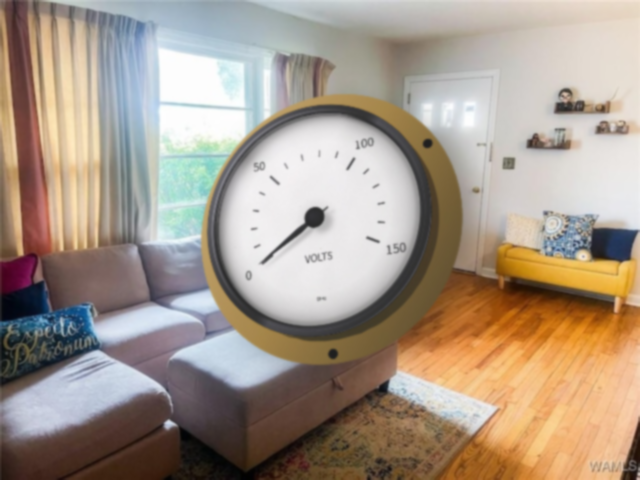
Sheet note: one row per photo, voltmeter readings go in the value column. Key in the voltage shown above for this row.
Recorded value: 0 V
